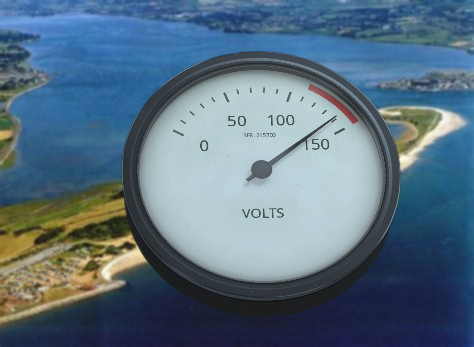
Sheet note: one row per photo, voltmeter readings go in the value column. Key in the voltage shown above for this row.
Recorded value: 140 V
